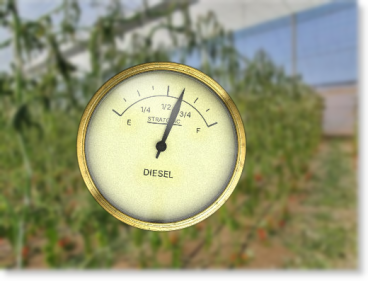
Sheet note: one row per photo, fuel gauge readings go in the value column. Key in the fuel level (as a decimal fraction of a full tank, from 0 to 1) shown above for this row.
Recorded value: 0.625
